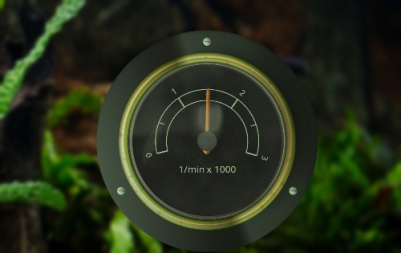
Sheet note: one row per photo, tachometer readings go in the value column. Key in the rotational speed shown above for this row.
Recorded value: 1500 rpm
